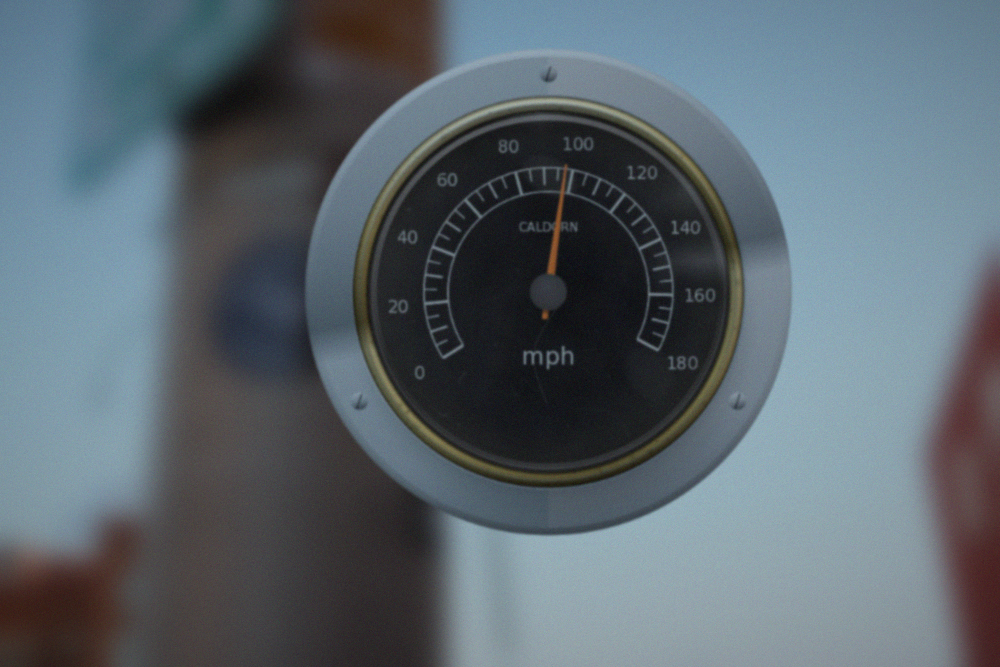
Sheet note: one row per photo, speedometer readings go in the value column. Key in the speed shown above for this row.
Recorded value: 97.5 mph
